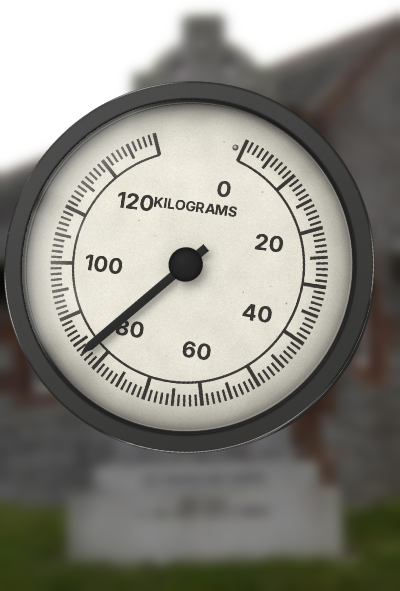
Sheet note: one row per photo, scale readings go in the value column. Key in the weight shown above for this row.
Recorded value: 83 kg
